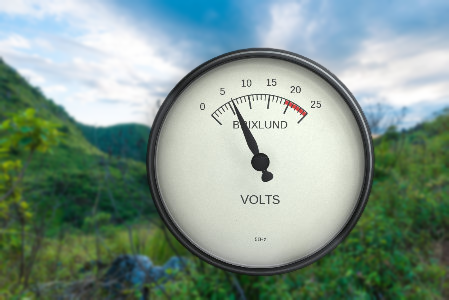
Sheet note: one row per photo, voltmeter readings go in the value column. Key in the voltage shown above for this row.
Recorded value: 6 V
